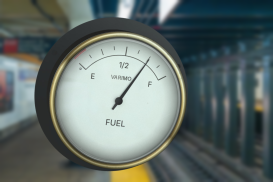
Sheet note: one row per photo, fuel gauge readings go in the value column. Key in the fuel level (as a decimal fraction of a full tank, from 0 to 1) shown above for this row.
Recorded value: 0.75
